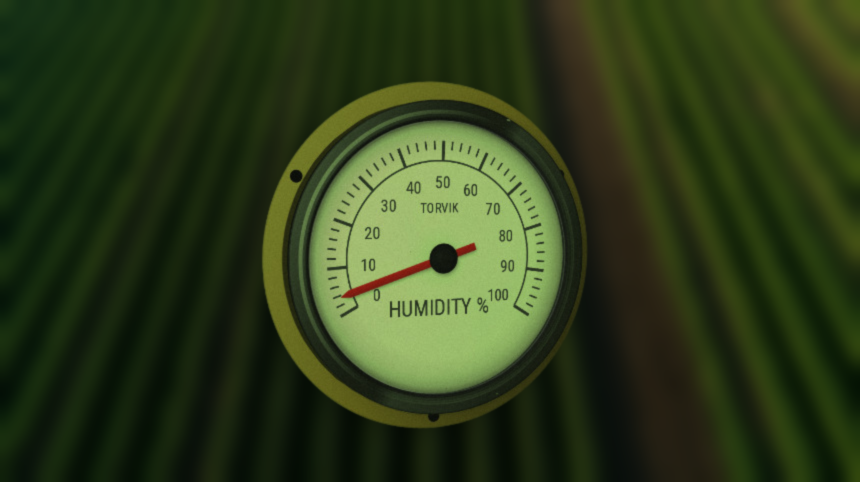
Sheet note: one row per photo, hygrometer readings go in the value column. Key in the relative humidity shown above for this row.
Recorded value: 4 %
